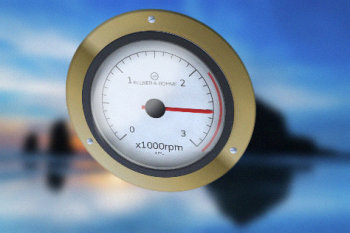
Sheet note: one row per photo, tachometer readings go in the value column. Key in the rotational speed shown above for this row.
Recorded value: 2500 rpm
